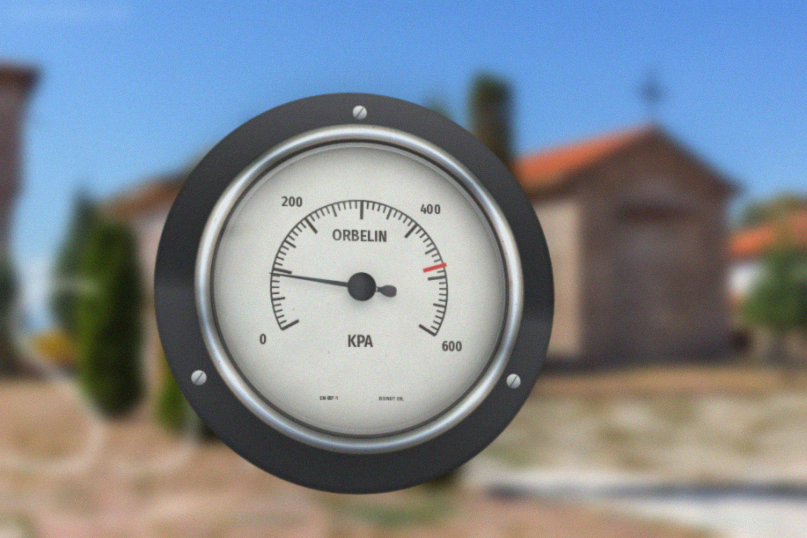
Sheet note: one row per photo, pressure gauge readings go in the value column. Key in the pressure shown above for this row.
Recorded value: 90 kPa
